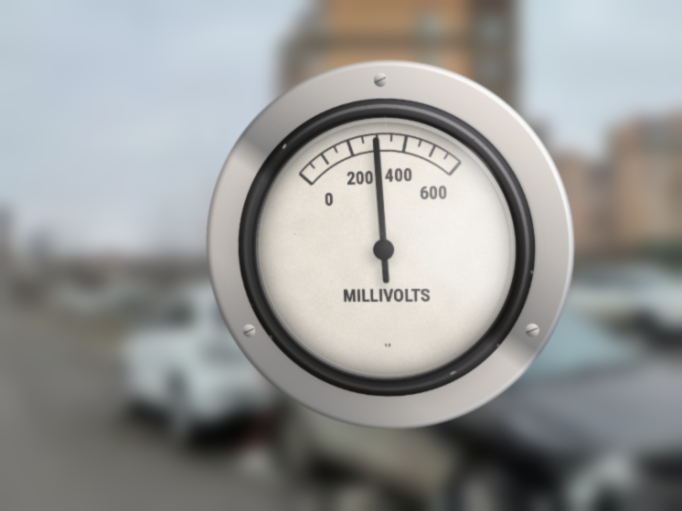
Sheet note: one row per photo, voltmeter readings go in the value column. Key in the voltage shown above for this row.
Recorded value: 300 mV
